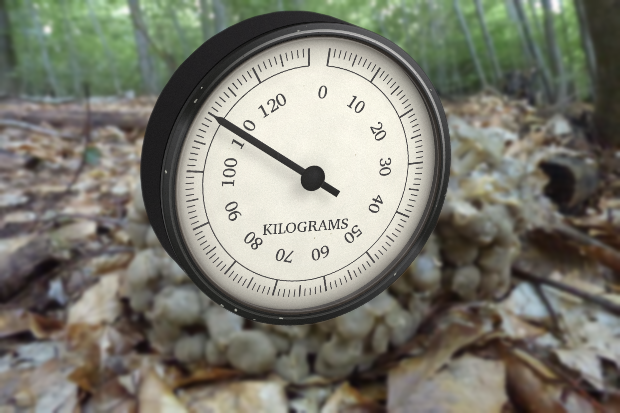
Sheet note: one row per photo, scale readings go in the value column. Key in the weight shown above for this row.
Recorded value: 110 kg
